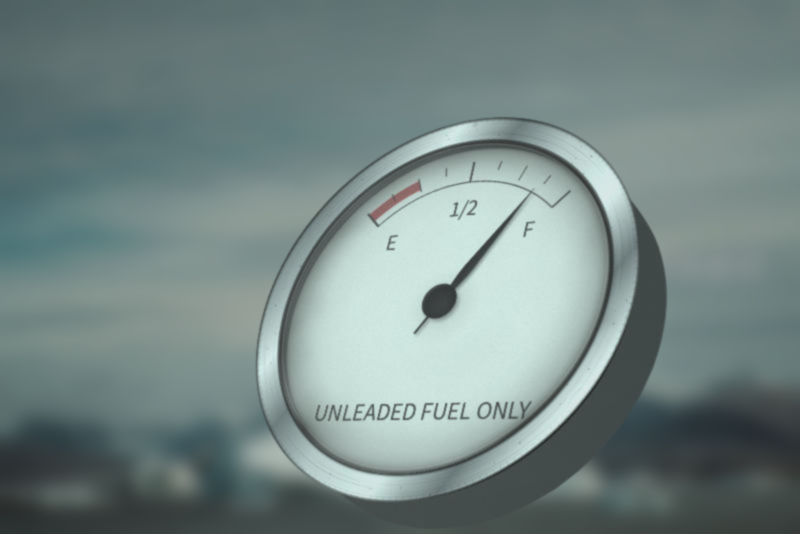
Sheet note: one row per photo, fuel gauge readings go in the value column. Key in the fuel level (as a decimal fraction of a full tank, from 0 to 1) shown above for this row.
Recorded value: 0.875
